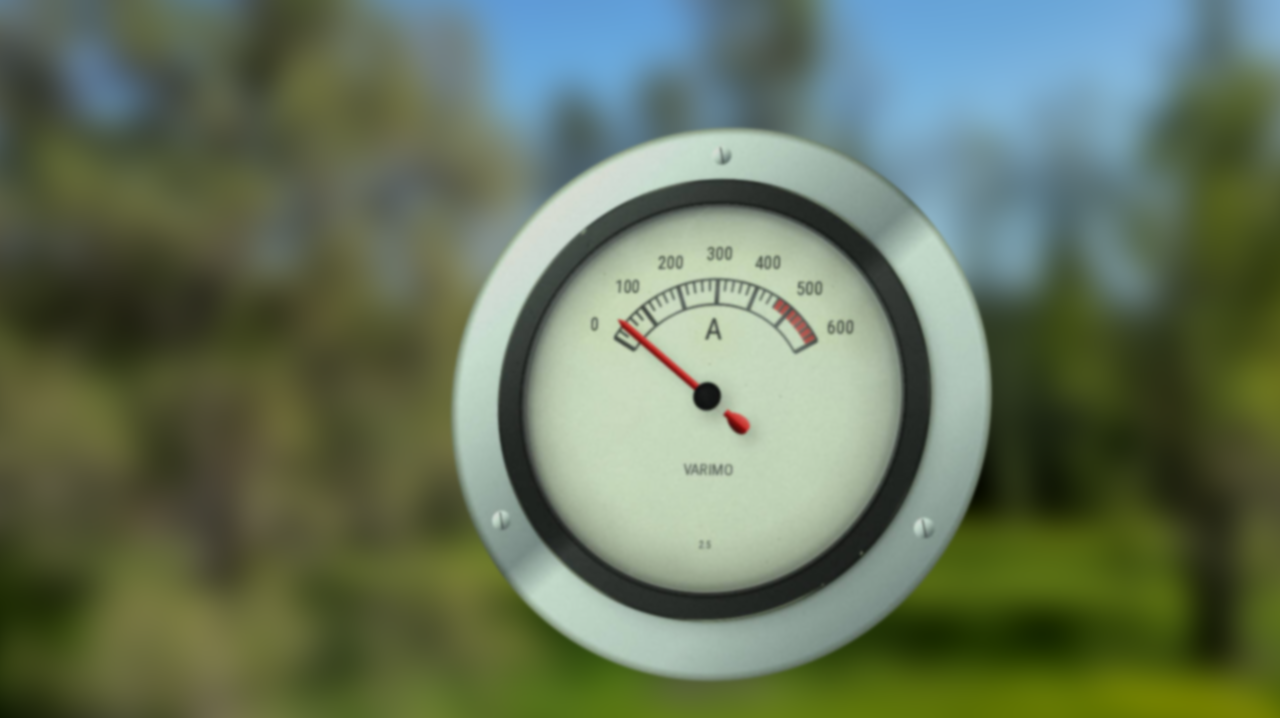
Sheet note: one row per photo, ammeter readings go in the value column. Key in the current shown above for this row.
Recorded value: 40 A
